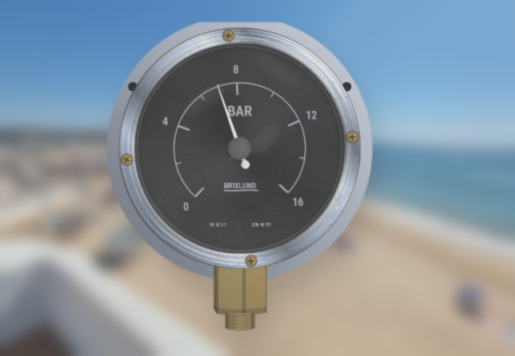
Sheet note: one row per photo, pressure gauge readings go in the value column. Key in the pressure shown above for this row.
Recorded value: 7 bar
